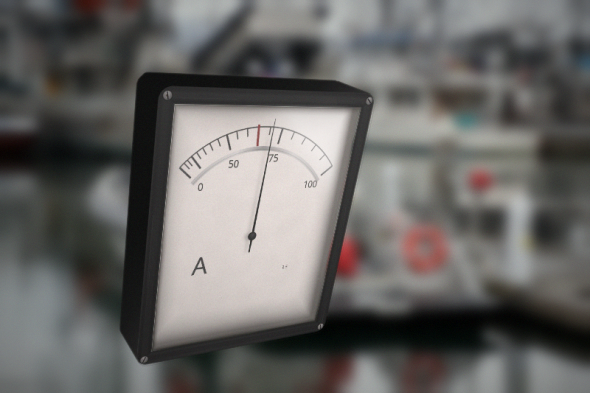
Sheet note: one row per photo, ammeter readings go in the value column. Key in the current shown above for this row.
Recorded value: 70 A
